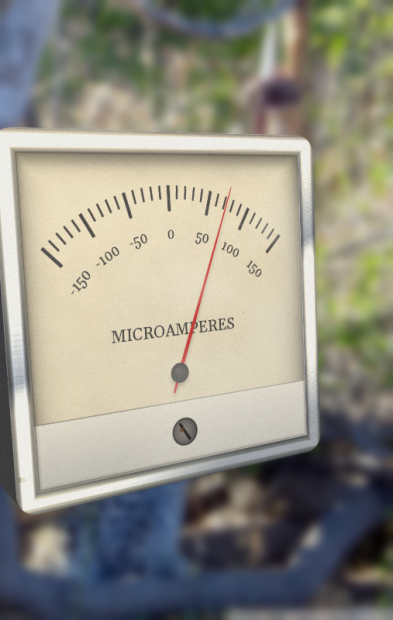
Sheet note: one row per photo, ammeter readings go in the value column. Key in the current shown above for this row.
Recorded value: 70 µA
